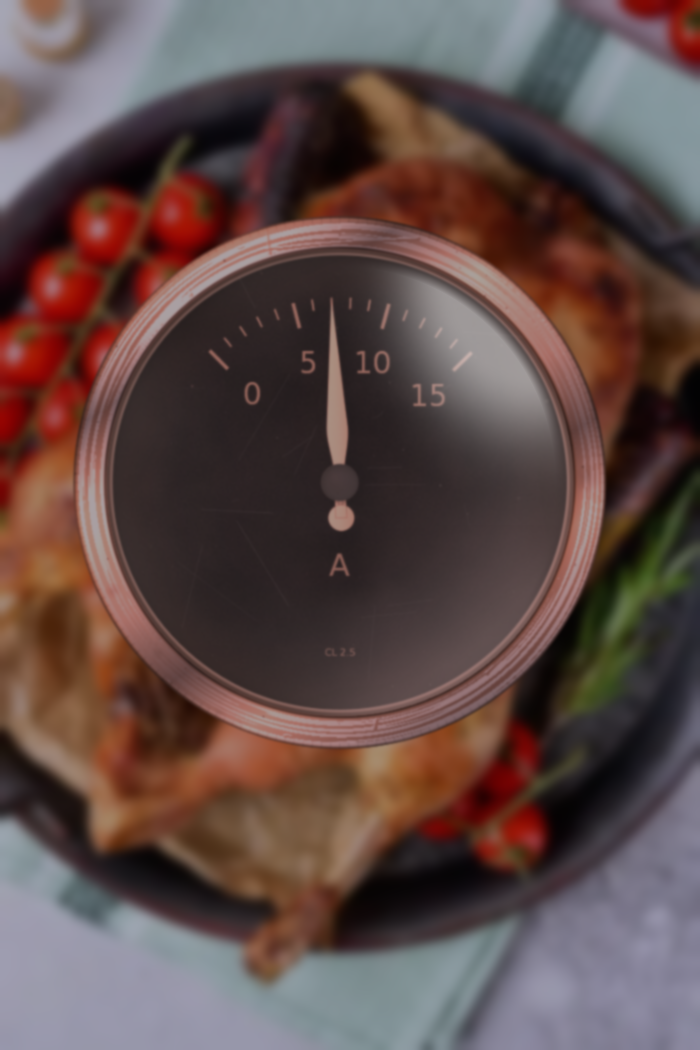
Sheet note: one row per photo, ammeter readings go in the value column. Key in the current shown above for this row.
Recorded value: 7 A
